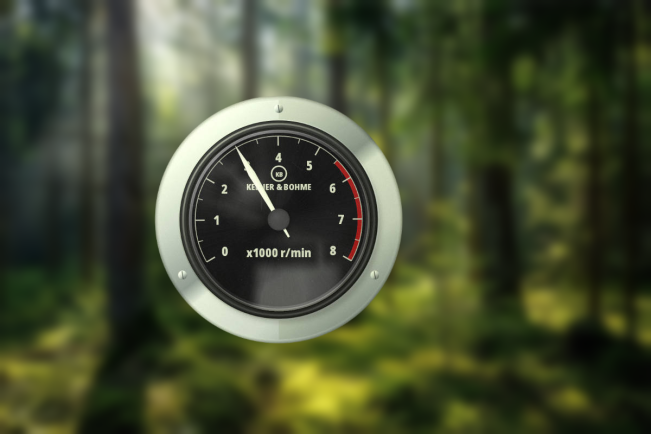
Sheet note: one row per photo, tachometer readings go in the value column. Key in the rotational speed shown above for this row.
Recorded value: 3000 rpm
